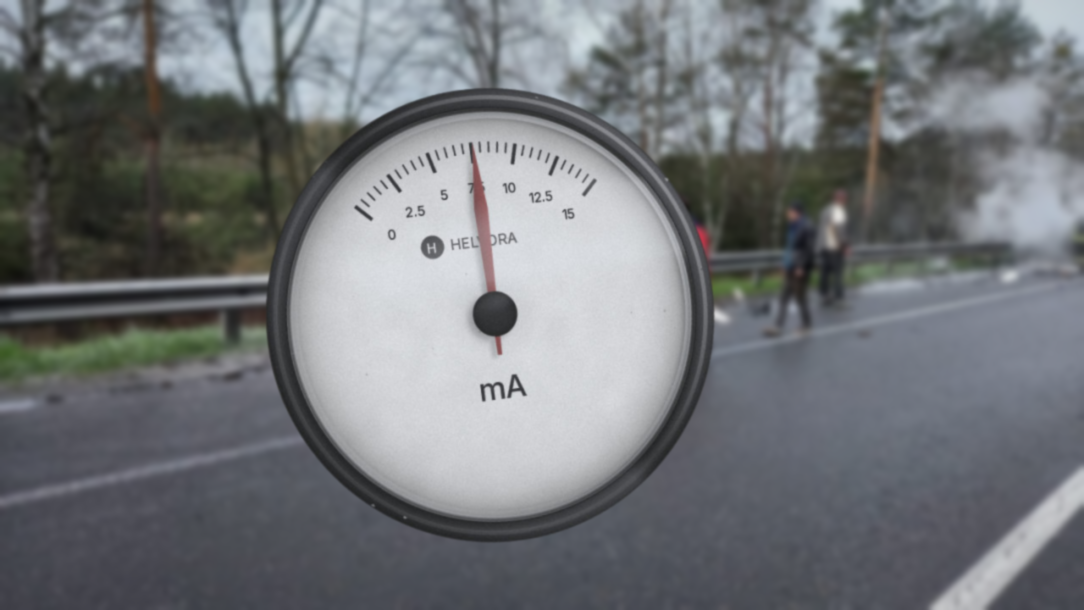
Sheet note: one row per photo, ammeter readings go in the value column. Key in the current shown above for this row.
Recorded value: 7.5 mA
